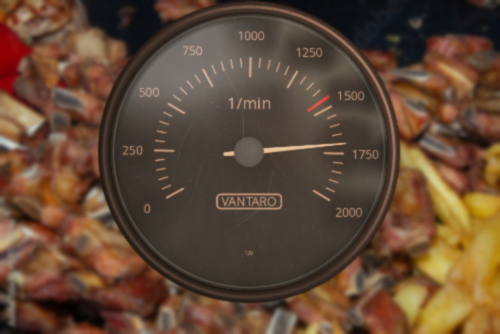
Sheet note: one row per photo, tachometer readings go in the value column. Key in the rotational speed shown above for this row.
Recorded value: 1700 rpm
